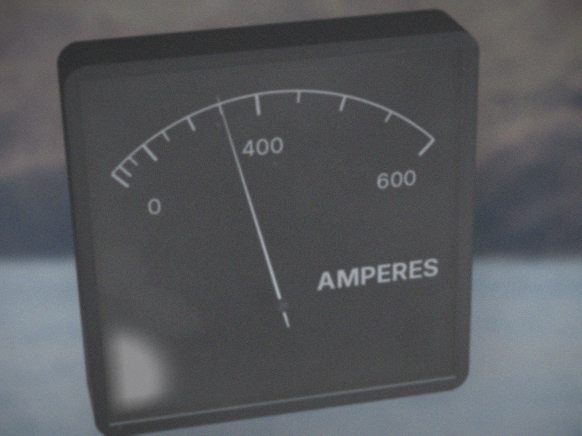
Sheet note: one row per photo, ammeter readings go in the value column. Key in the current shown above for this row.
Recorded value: 350 A
